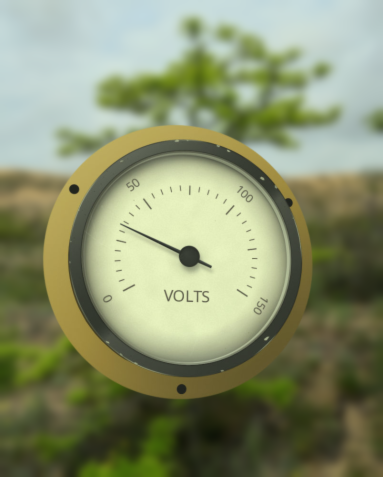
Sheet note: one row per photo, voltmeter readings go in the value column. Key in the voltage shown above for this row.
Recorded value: 32.5 V
